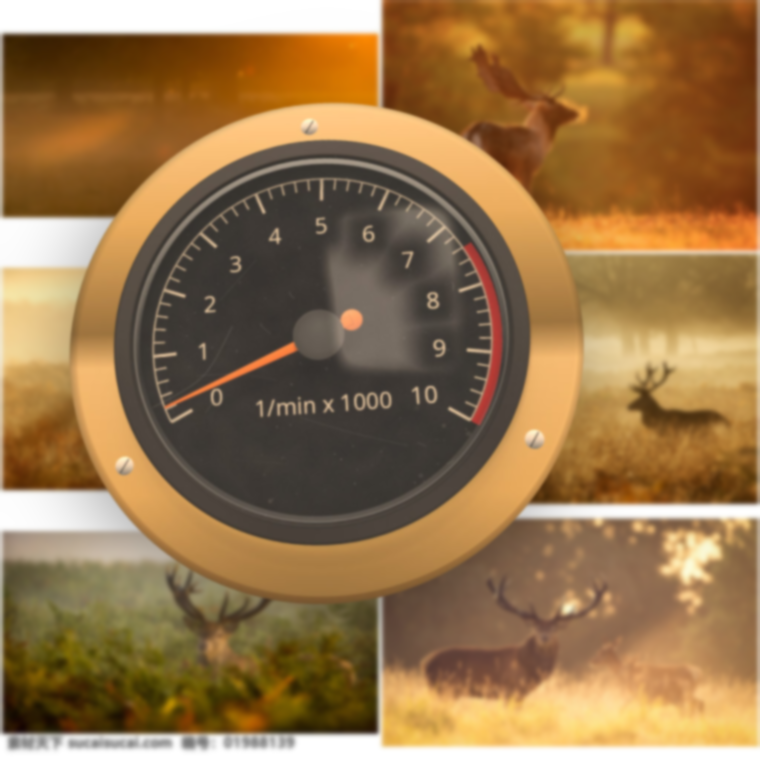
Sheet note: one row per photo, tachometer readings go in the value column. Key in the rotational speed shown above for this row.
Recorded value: 200 rpm
